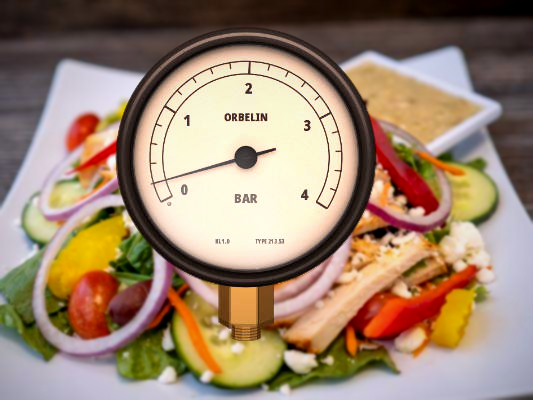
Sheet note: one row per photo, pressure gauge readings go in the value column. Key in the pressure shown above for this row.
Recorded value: 0.2 bar
